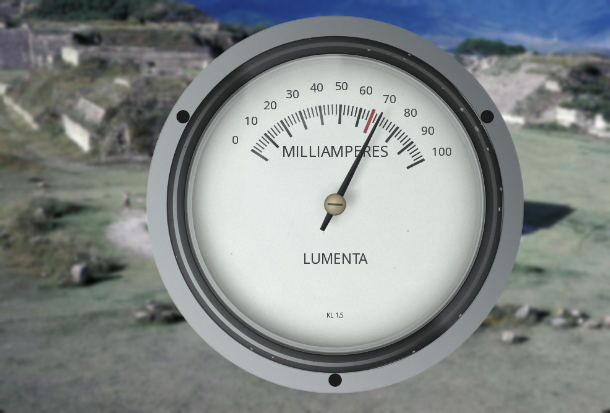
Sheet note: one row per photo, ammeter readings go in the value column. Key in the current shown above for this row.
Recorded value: 70 mA
